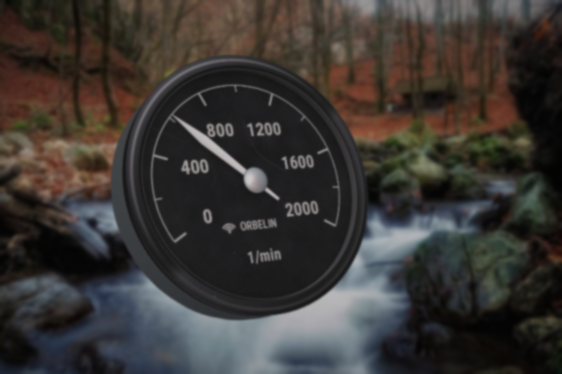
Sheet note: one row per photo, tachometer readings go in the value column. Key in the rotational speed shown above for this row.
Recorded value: 600 rpm
